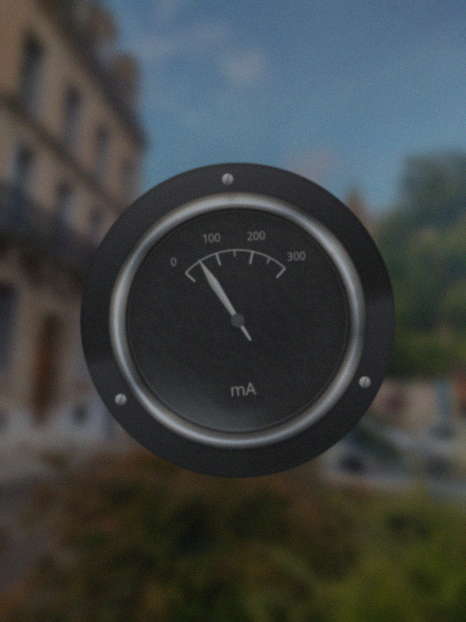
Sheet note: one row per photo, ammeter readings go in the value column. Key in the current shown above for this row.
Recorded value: 50 mA
